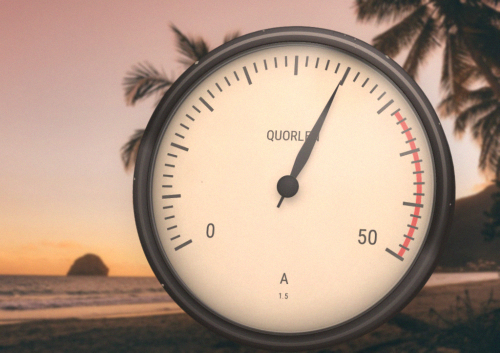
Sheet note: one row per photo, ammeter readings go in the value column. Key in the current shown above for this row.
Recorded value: 30 A
